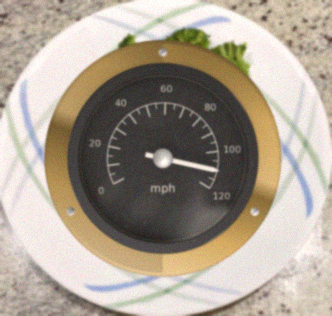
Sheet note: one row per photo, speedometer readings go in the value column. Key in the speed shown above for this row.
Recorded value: 110 mph
